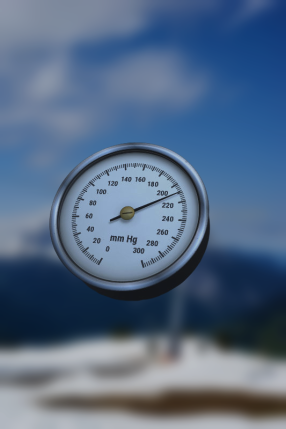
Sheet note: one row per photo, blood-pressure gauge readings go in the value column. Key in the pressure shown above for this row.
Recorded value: 210 mmHg
